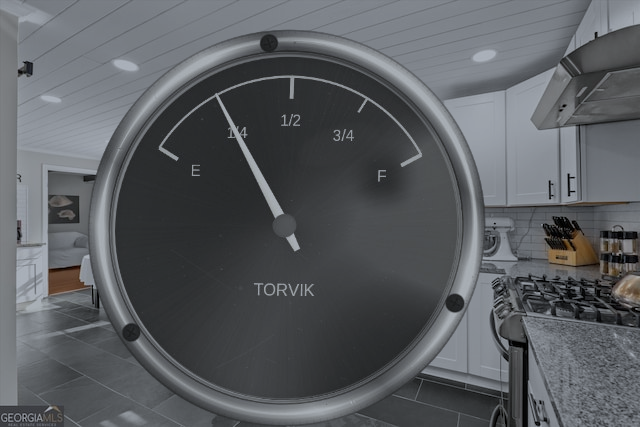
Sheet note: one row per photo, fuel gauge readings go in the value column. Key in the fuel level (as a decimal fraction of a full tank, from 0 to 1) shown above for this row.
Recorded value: 0.25
